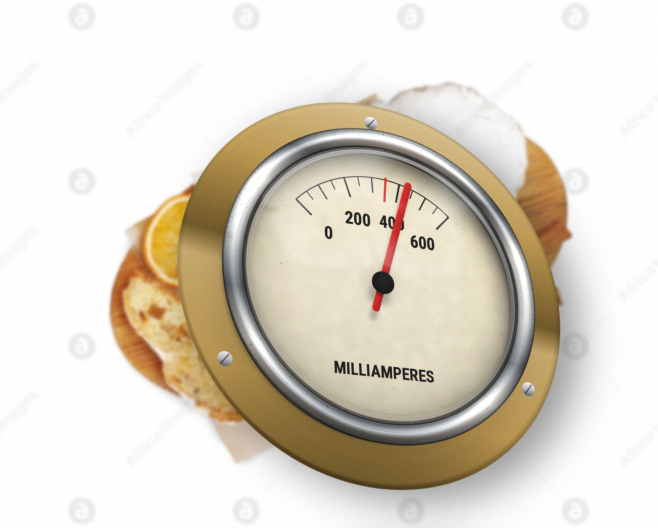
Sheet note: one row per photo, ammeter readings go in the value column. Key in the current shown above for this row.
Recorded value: 425 mA
